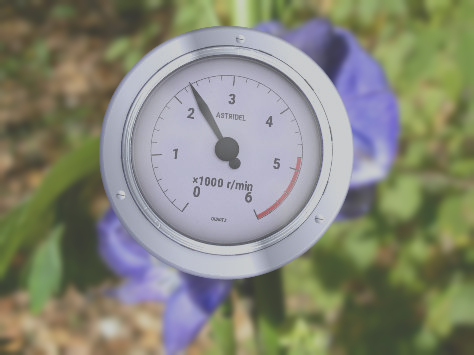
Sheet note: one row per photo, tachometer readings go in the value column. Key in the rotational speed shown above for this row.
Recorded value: 2300 rpm
